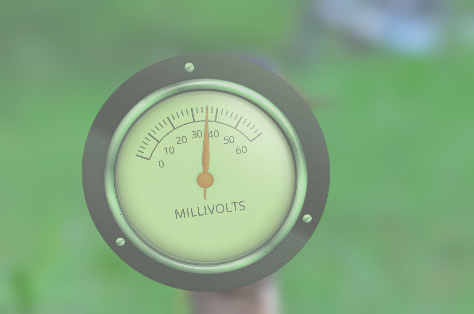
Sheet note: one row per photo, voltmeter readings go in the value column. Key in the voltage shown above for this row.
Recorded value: 36 mV
